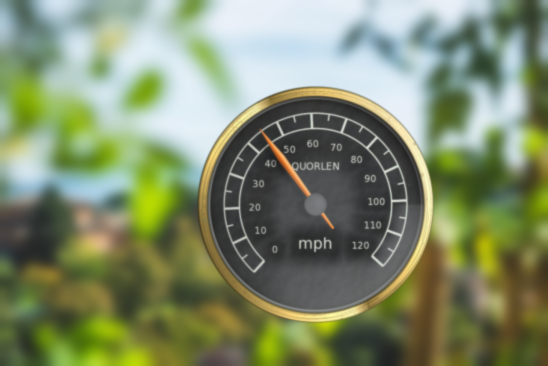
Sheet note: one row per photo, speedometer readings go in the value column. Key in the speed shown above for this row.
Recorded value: 45 mph
